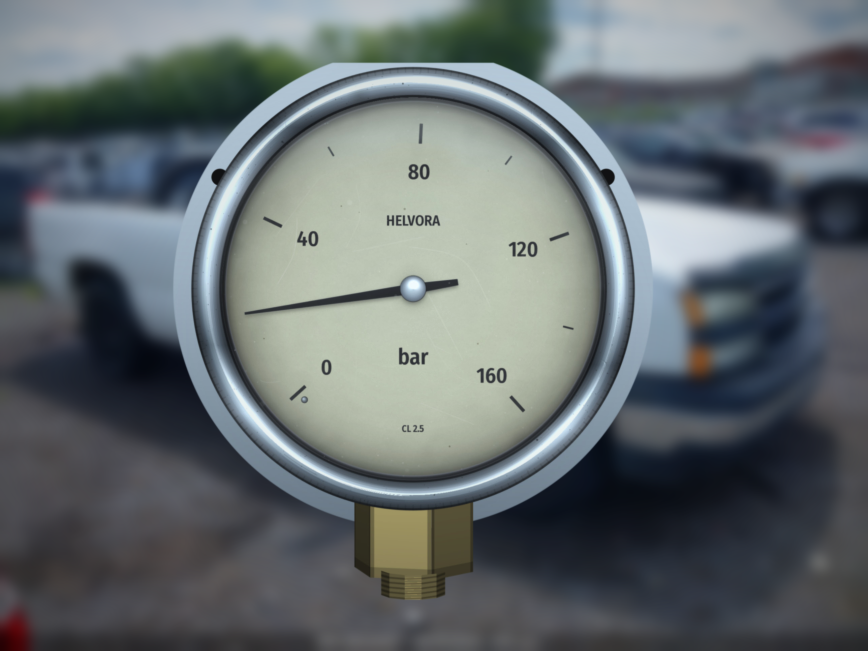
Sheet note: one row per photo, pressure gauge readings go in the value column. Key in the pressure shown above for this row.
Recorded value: 20 bar
